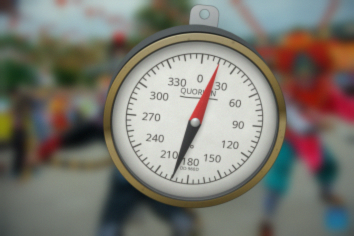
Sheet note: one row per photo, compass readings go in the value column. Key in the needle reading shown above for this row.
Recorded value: 15 °
